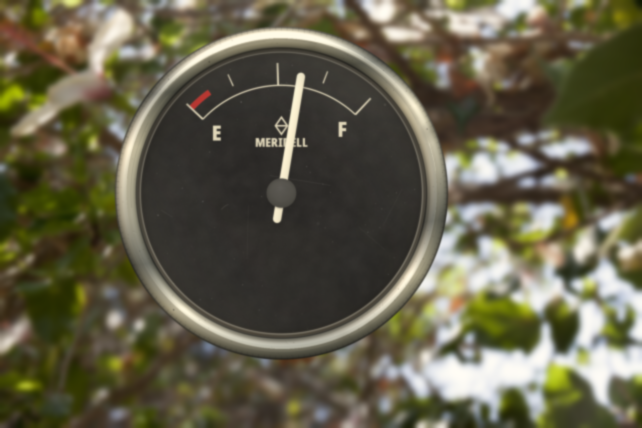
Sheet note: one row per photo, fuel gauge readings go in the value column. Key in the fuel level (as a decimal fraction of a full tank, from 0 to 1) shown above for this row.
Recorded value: 0.625
